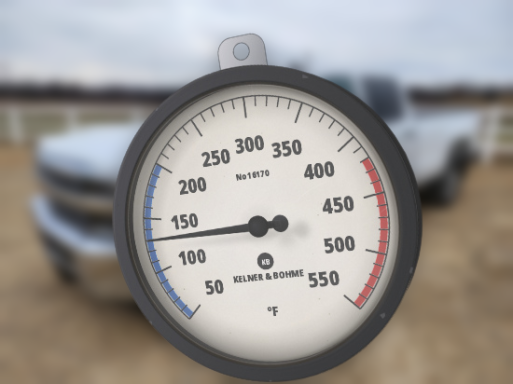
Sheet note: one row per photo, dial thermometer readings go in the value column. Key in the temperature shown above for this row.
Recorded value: 130 °F
